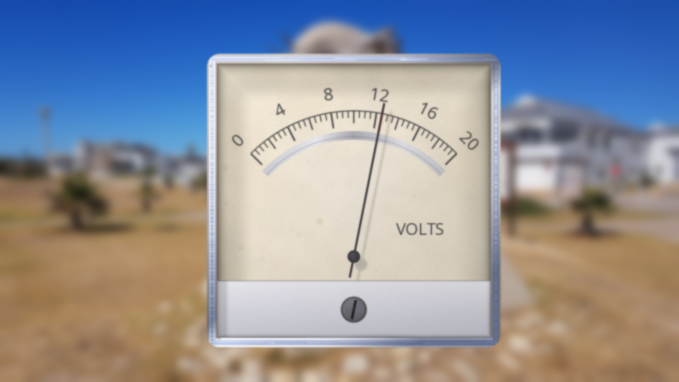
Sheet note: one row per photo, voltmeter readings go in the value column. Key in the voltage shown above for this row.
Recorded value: 12.5 V
